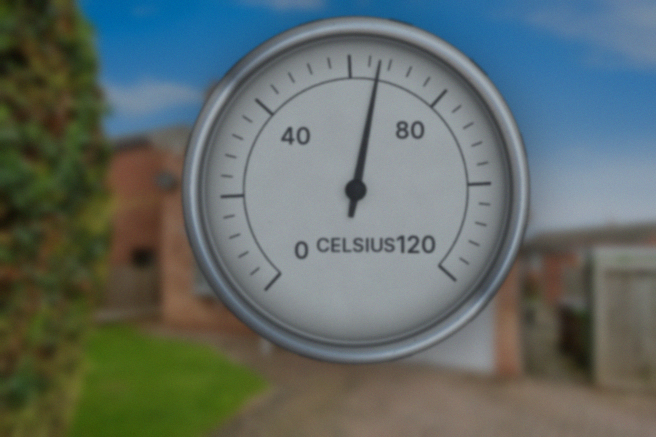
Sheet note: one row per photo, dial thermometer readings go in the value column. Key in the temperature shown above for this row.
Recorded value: 66 °C
